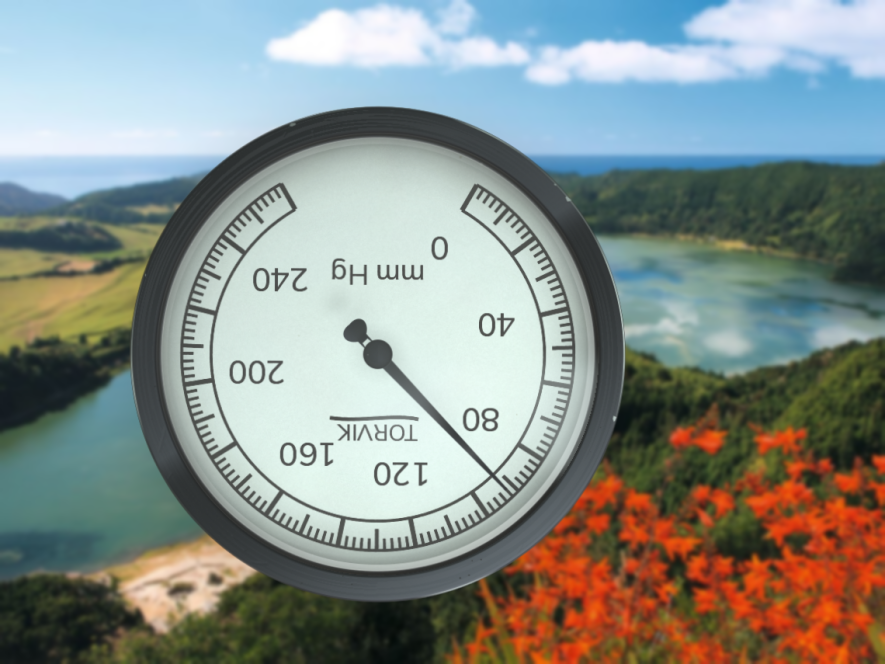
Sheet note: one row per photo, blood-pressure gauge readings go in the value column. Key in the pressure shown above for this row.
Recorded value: 92 mmHg
